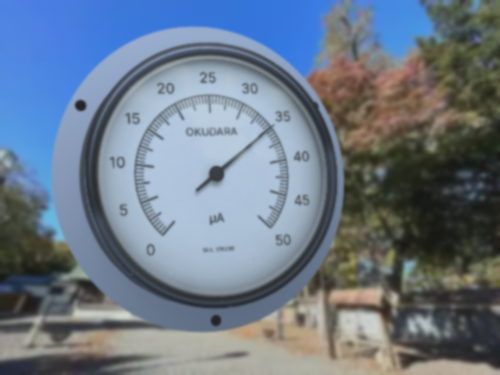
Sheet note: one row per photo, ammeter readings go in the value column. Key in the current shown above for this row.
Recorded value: 35 µA
